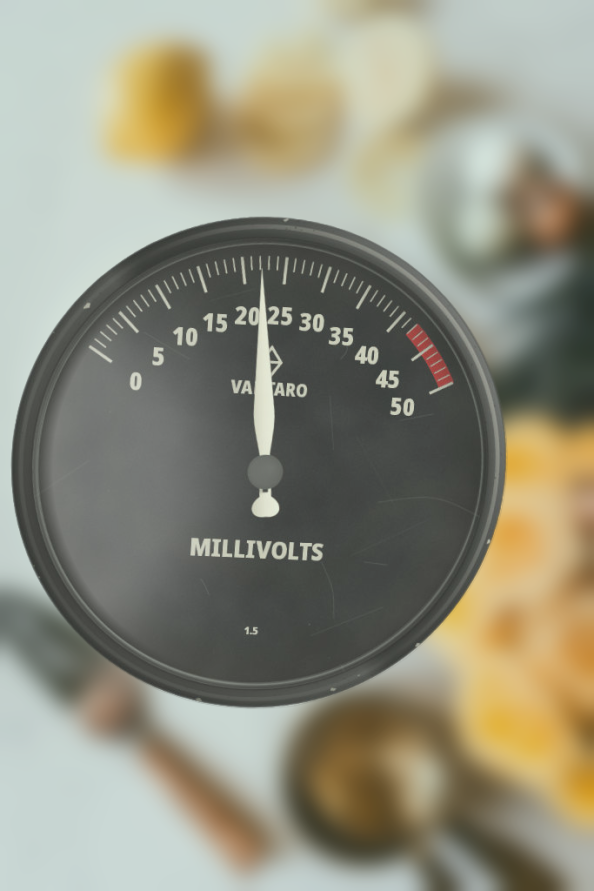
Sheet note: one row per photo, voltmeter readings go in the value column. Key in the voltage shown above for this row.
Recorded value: 22 mV
